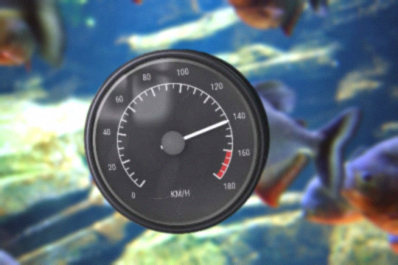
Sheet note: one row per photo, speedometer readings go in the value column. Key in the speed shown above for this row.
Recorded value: 140 km/h
